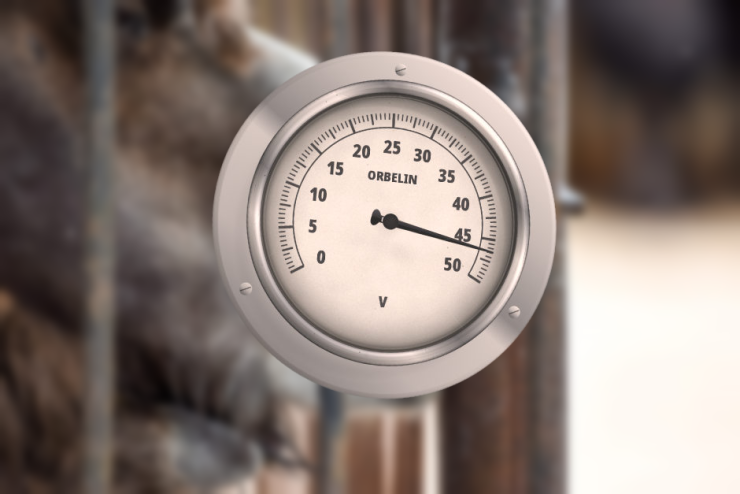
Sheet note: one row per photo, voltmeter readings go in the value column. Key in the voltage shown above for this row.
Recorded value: 46.5 V
